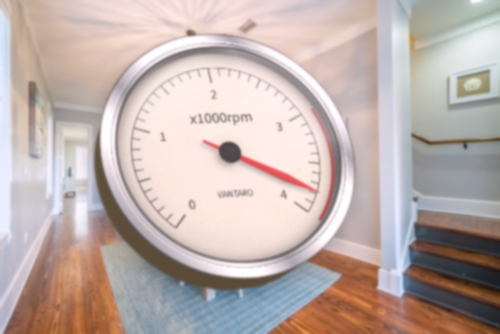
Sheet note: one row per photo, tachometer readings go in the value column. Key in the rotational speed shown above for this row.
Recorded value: 3800 rpm
